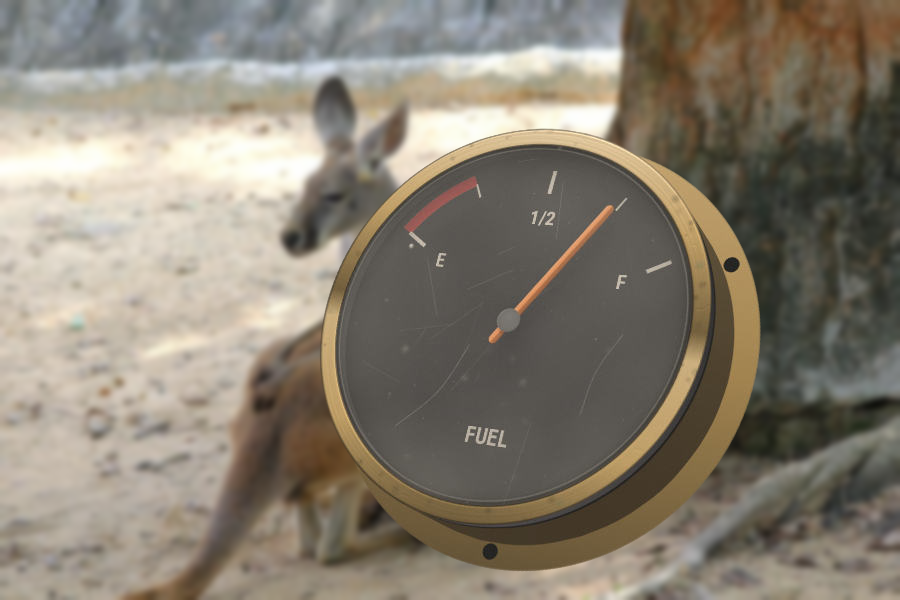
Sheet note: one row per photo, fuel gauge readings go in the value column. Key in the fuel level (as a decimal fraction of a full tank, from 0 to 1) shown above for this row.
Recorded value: 0.75
